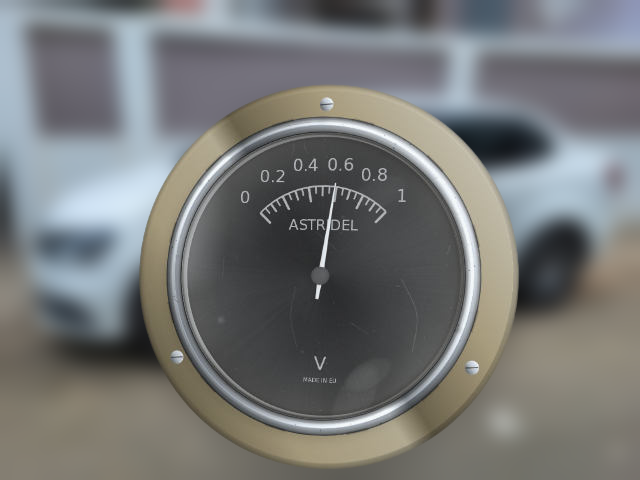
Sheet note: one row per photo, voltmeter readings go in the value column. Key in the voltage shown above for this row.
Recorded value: 0.6 V
